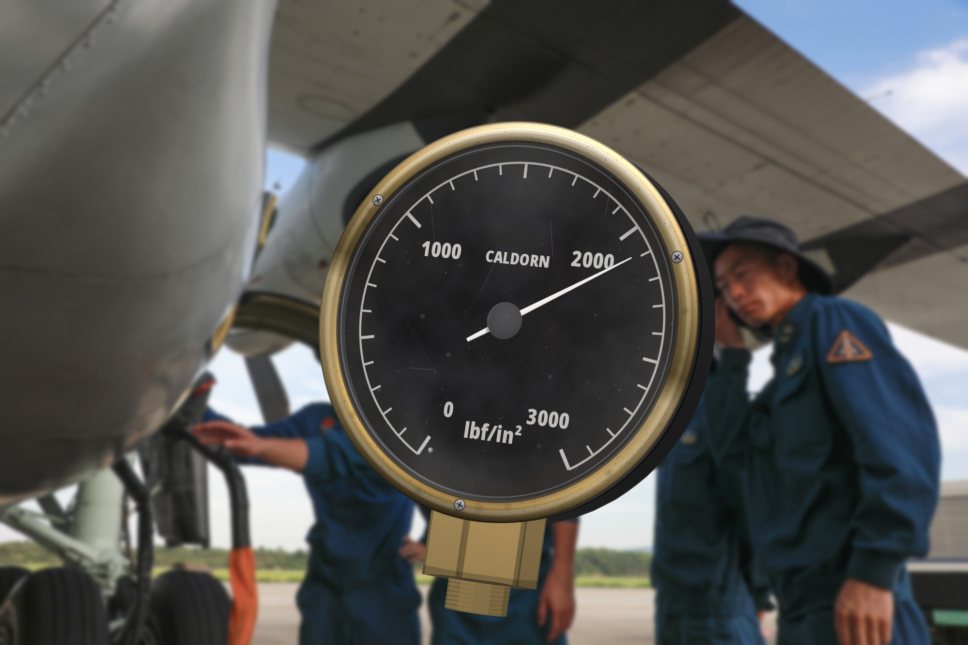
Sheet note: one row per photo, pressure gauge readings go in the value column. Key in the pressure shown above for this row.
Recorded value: 2100 psi
